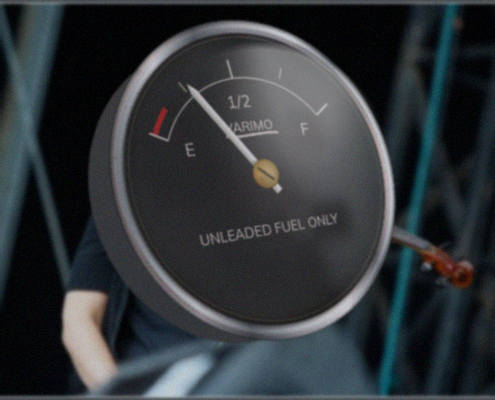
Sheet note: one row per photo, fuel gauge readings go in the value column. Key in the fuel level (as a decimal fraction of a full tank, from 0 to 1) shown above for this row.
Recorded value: 0.25
